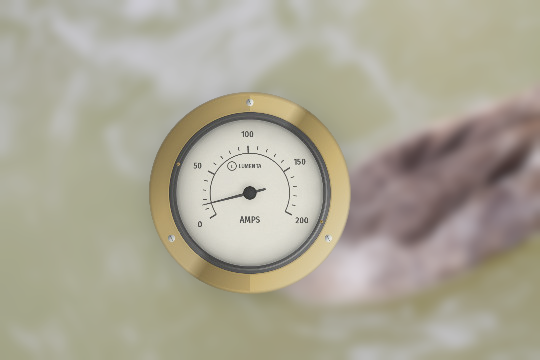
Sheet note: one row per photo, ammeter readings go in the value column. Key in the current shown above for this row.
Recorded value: 15 A
